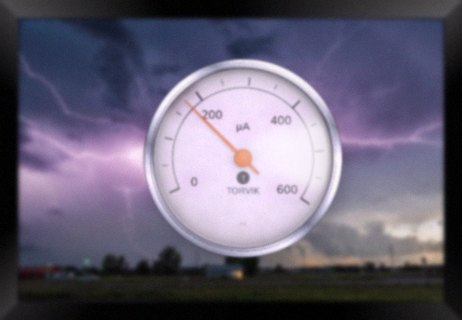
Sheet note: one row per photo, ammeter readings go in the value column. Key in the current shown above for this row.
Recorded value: 175 µA
